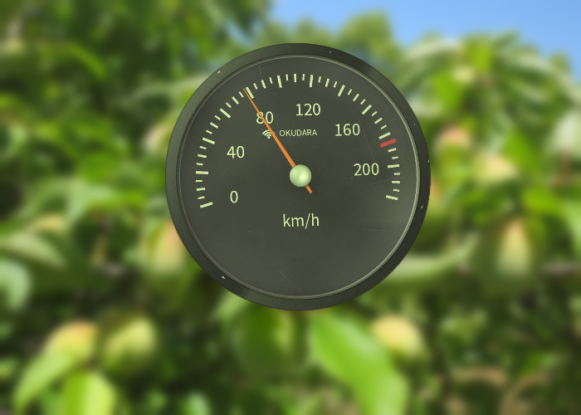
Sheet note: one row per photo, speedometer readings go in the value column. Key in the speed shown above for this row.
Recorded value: 77.5 km/h
